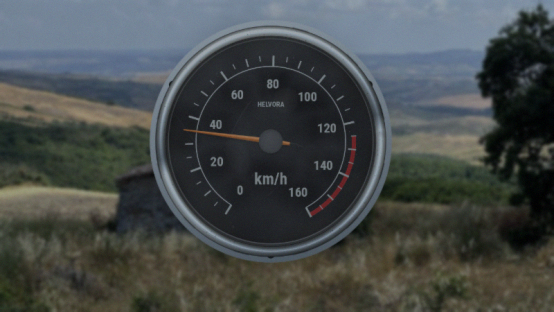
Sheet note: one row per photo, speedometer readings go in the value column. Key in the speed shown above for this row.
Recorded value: 35 km/h
